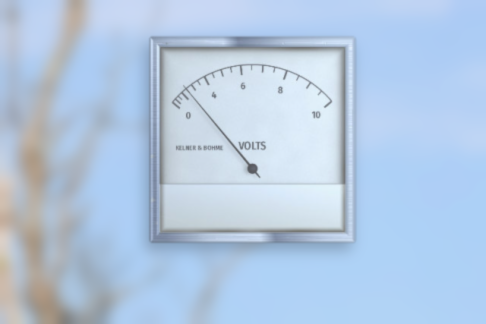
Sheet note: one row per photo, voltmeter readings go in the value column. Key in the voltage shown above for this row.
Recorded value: 2.5 V
